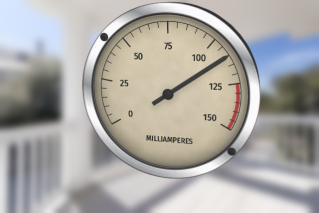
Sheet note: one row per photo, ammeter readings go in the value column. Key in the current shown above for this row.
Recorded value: 110 mA
